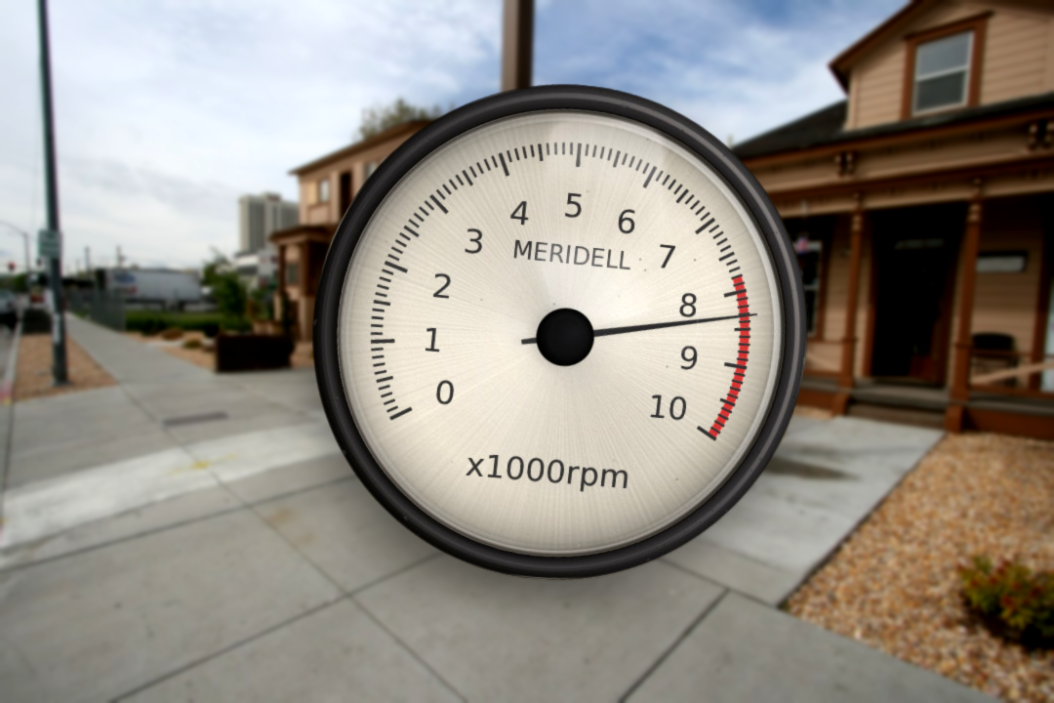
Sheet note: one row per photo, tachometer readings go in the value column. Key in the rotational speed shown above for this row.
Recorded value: 8300 rpm
